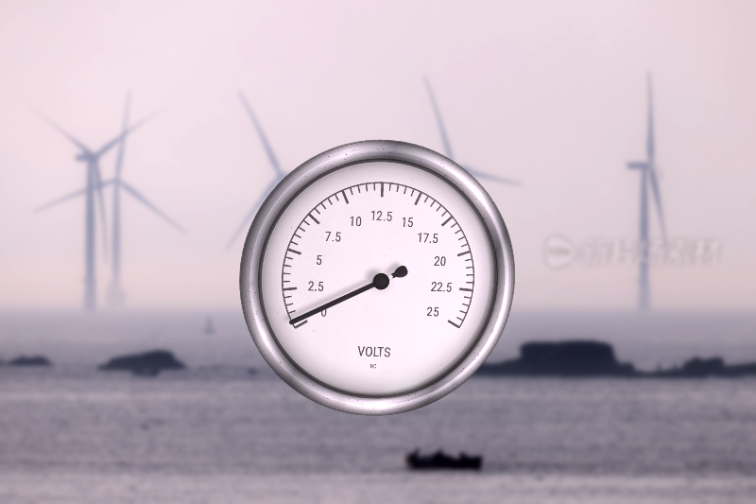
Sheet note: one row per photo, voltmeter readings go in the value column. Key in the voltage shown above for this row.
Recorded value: 0.5 V
